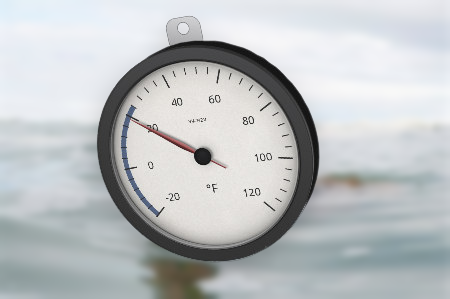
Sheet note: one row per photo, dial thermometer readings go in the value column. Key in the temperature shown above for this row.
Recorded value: 20 °F
